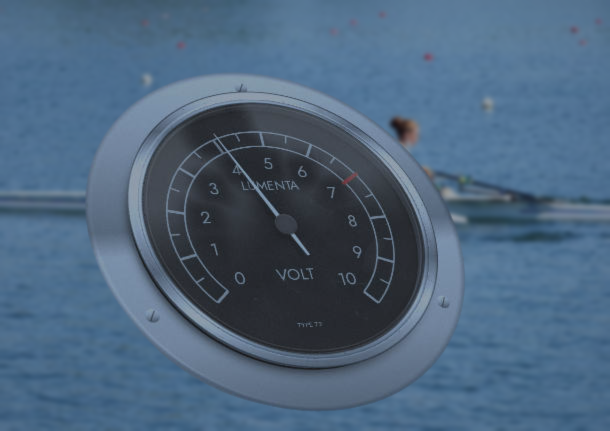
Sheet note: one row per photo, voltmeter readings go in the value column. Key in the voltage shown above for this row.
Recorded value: 4 V
